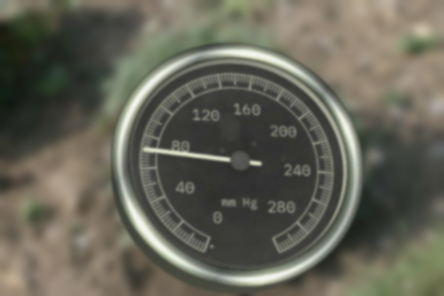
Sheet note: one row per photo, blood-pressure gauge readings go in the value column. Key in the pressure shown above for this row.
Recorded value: 70 mmHg
